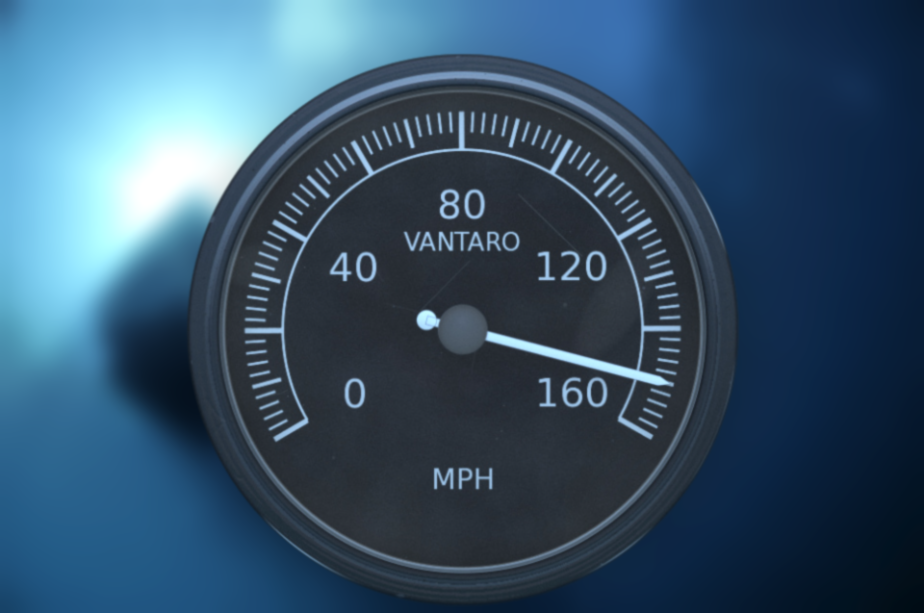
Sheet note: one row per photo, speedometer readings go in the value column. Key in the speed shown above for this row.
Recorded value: 150 mph
